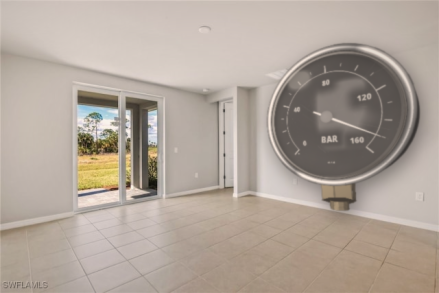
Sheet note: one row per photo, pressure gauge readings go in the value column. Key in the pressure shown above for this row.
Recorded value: 150 bar
